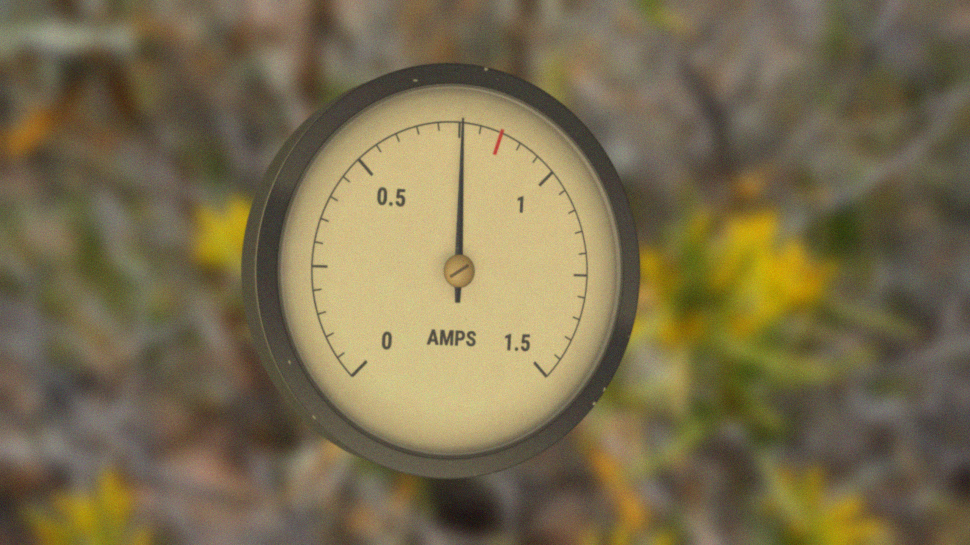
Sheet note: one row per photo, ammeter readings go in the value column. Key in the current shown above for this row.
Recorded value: 0.75 A
